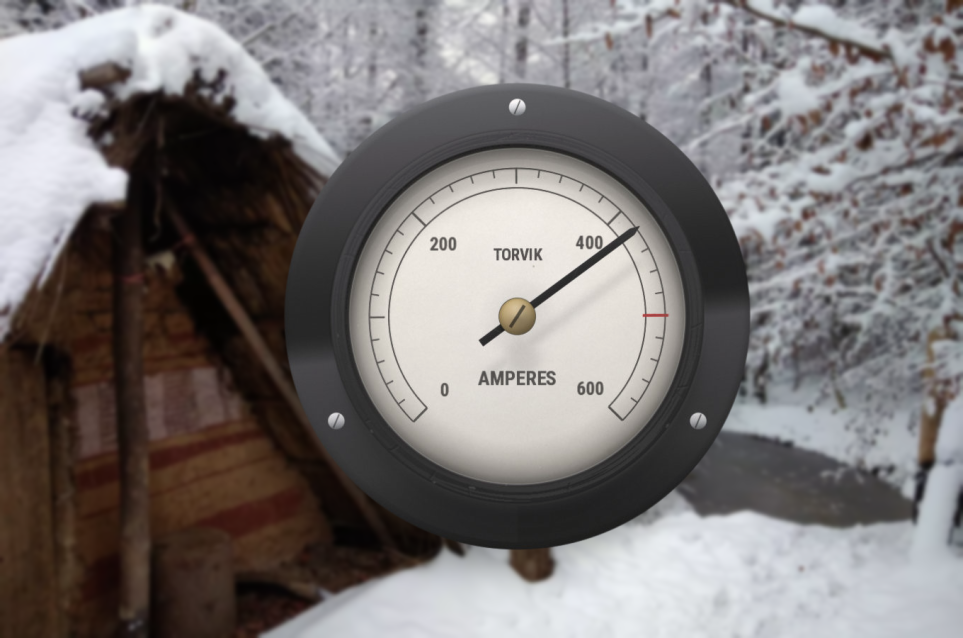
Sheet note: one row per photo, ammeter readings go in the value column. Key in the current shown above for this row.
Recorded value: 420 A
